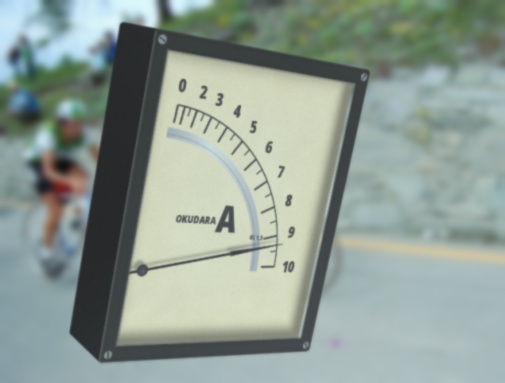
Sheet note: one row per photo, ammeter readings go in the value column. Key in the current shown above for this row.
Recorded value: 9.25 A
